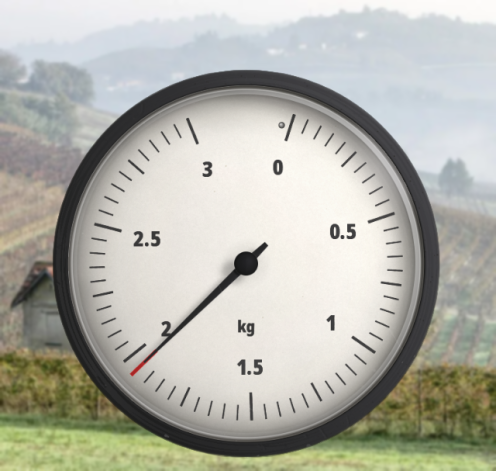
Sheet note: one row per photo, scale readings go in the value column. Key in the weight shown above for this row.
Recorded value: 1.95 kg
